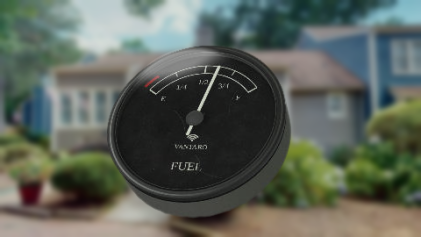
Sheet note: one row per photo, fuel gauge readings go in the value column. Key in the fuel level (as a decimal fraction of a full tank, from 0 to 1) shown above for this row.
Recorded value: 0.625
